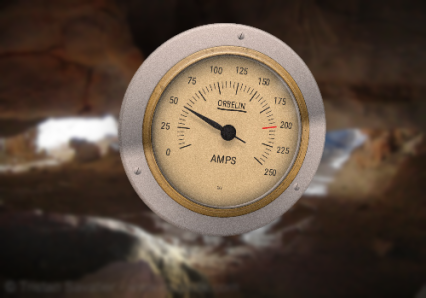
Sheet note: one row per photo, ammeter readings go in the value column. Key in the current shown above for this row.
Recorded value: 50 A
